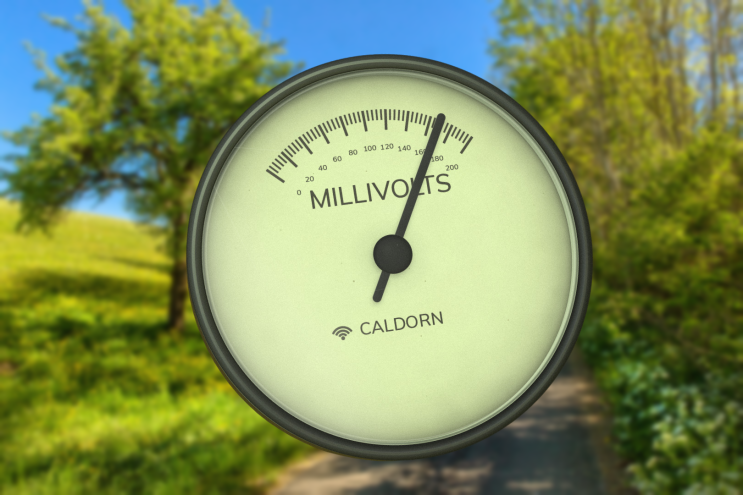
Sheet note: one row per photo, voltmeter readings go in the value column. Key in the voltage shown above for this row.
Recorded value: 168 mV
